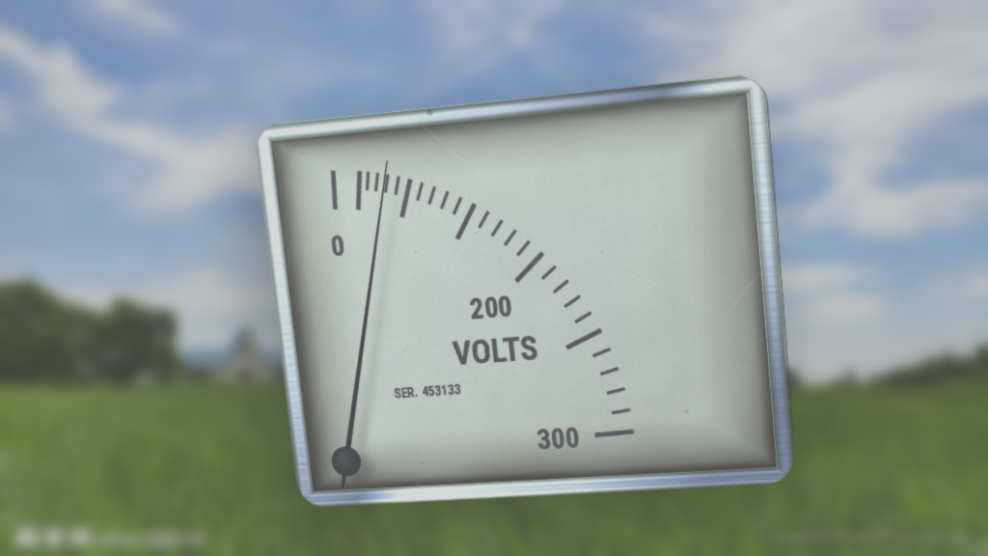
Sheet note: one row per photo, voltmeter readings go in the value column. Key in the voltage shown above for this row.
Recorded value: 80 V
